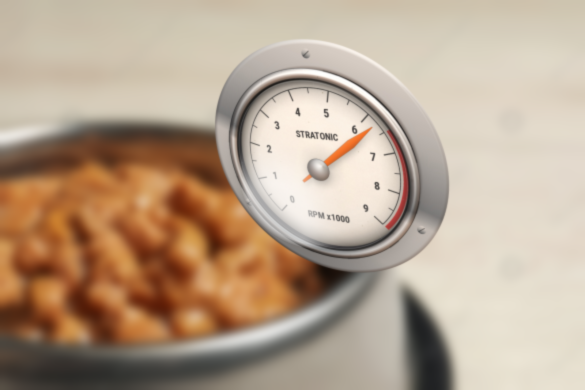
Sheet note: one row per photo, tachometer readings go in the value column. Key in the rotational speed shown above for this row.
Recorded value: 6250 rpm
